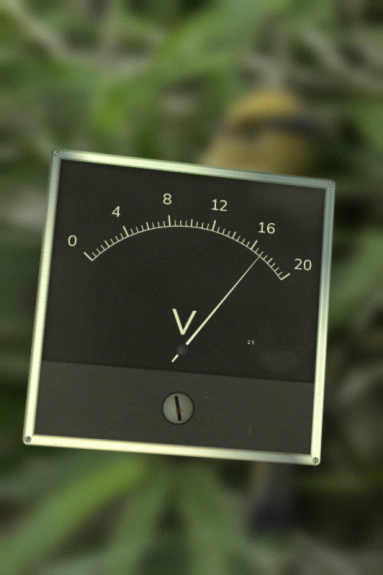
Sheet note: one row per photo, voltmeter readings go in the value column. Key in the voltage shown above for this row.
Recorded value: 17 V
